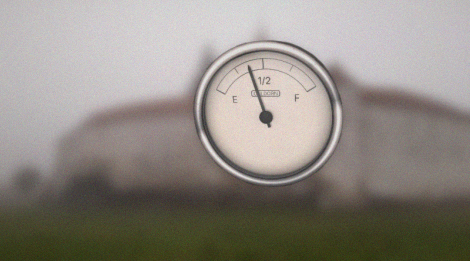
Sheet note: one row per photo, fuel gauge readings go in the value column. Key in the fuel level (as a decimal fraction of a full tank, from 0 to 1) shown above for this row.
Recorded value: 0.375
